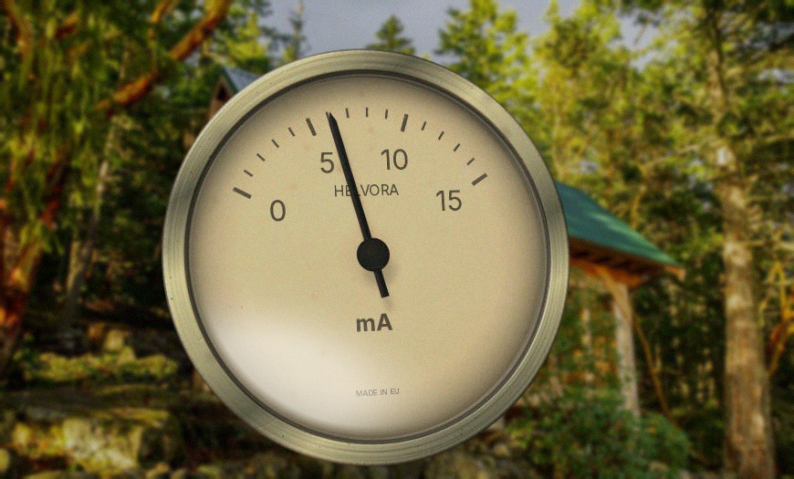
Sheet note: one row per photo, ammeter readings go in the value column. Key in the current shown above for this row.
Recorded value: 6 mA
